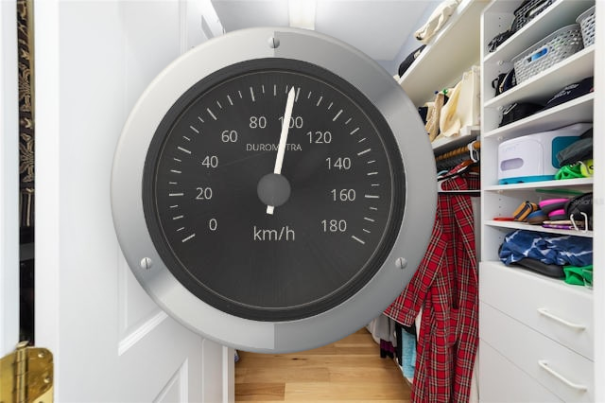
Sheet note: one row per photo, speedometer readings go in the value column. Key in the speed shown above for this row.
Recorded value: 97.5 km/h
